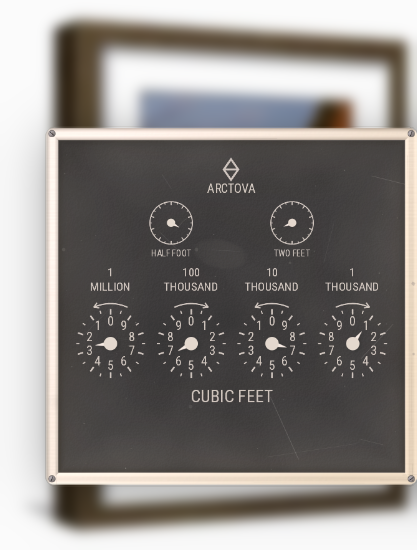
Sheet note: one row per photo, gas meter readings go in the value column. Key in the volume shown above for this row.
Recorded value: 267100 ft³
